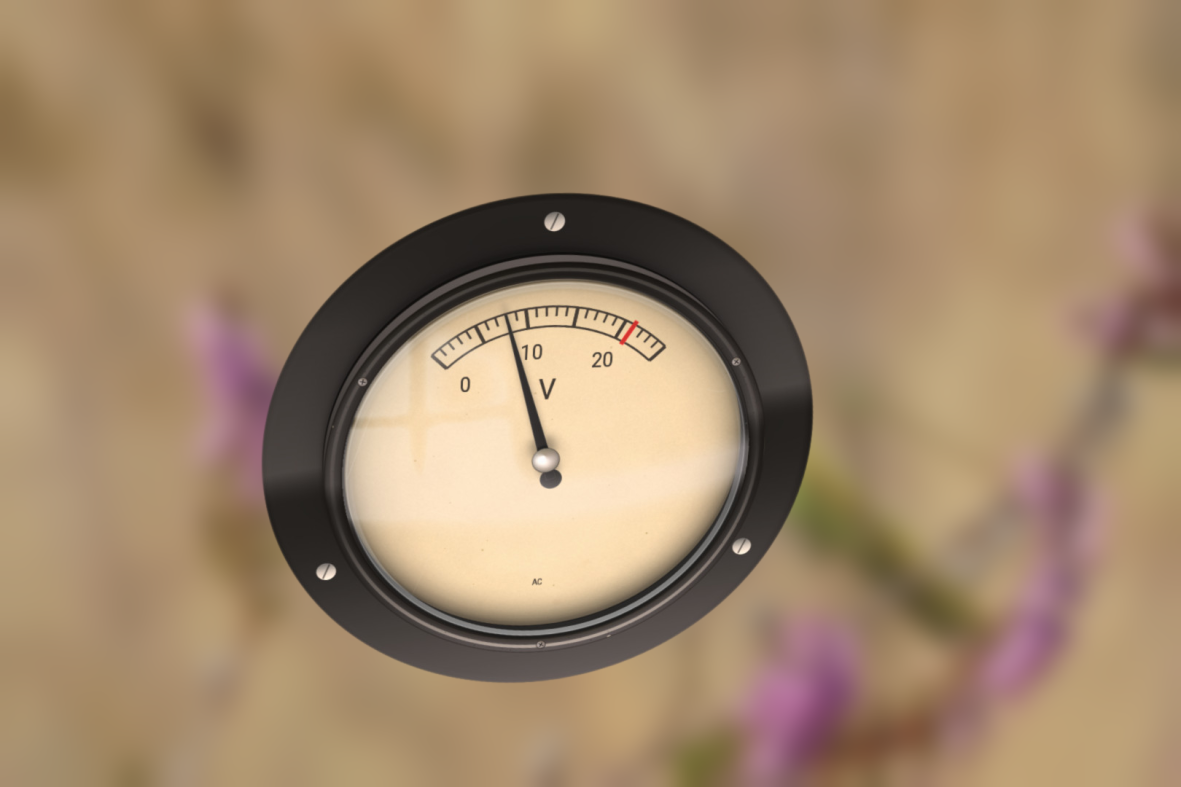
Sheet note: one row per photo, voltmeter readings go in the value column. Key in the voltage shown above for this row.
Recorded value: 8 V
